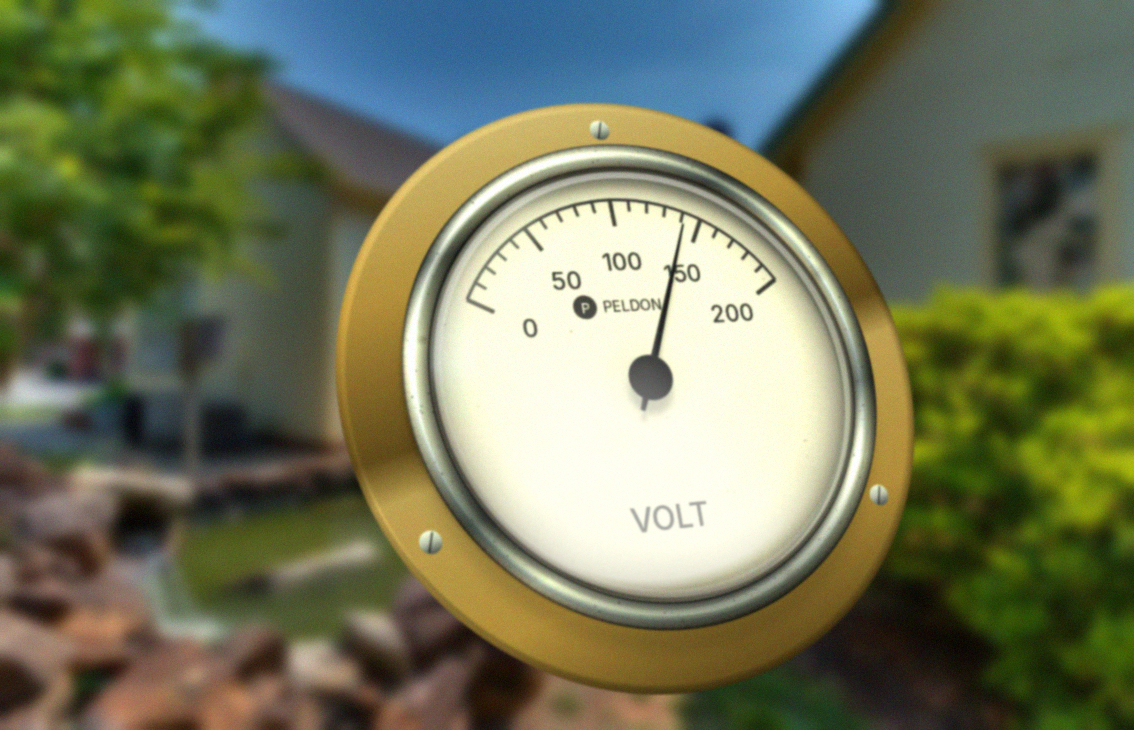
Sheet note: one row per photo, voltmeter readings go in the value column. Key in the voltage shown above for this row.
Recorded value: 140 V
